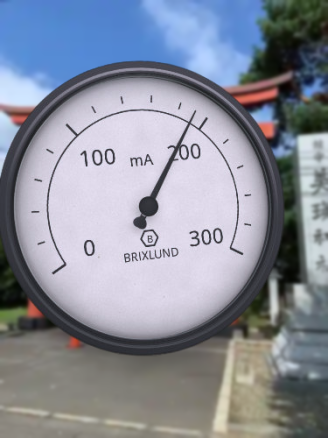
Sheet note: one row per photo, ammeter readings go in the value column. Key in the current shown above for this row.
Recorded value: 190 mA
